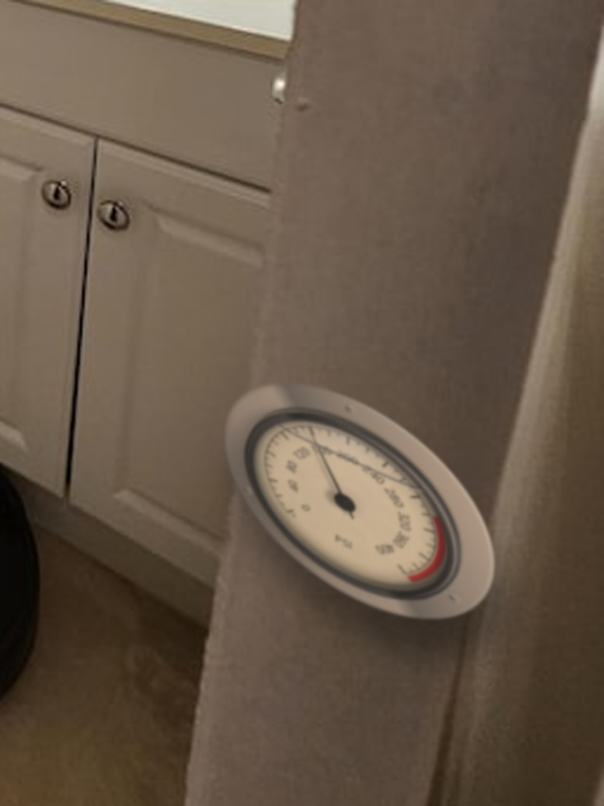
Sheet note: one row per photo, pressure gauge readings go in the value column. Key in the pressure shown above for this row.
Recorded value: 160 psi
